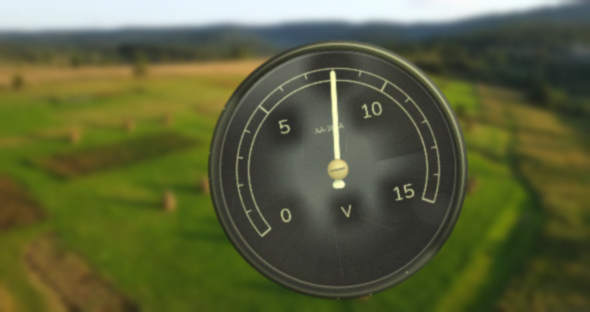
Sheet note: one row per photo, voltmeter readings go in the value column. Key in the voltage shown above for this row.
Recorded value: 8 V
